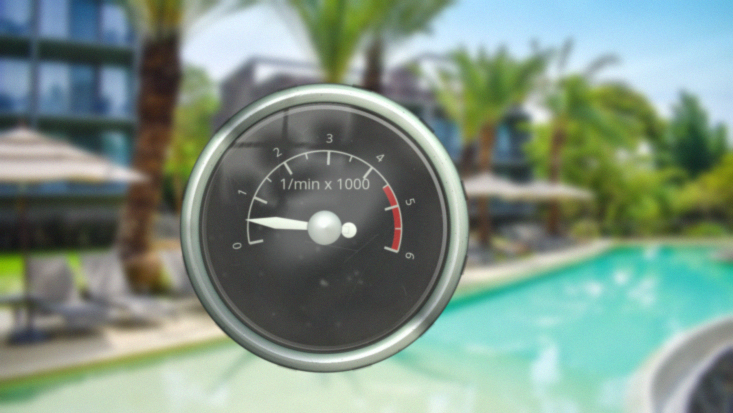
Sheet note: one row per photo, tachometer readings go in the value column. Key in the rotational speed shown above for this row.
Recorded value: 500 rpm
